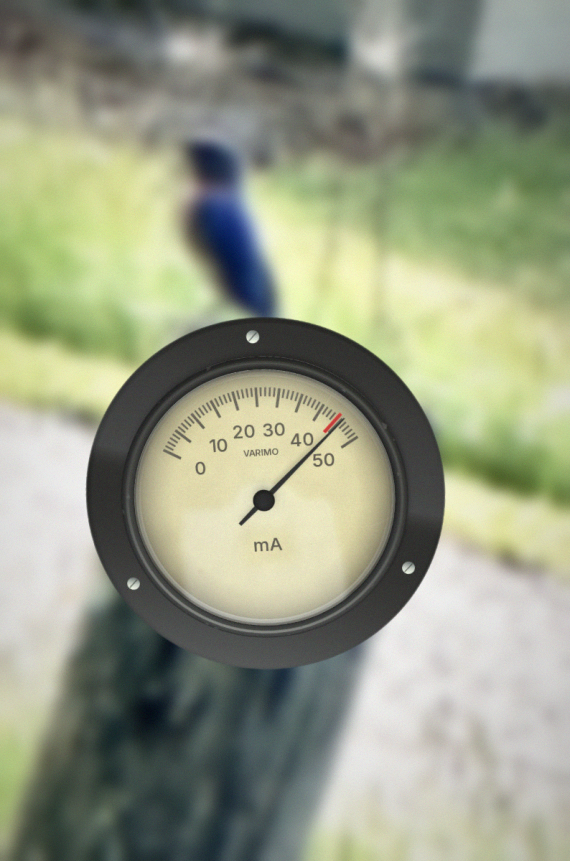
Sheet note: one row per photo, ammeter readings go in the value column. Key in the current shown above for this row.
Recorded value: 45 mA
